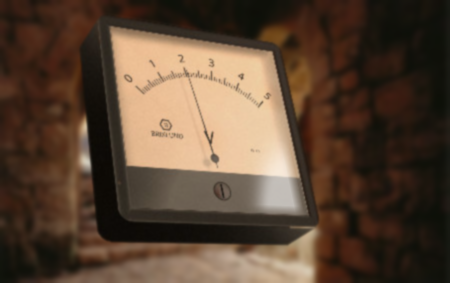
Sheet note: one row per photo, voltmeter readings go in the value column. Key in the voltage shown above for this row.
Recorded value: 2 V
